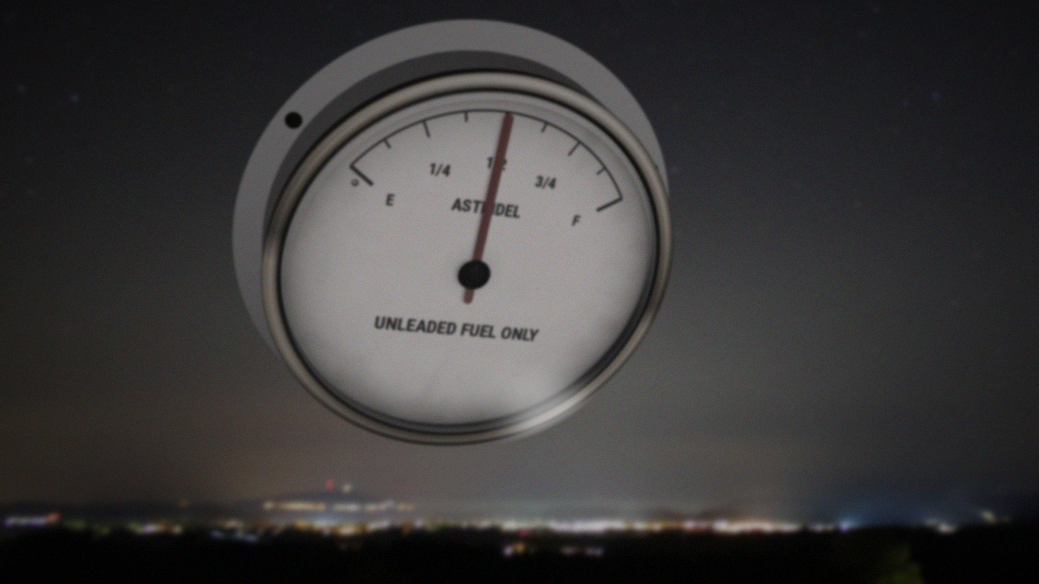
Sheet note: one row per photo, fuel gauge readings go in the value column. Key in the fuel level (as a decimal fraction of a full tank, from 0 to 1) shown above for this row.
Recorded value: 0.5
